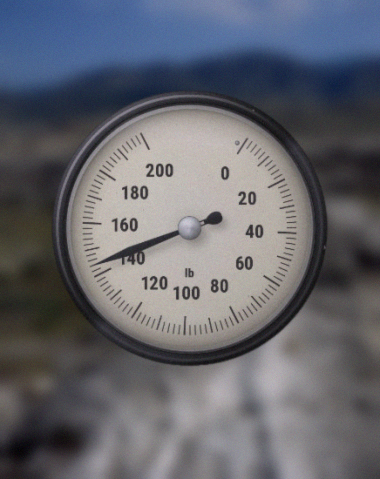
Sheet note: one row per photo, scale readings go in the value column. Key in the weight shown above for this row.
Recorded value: 144 lb
